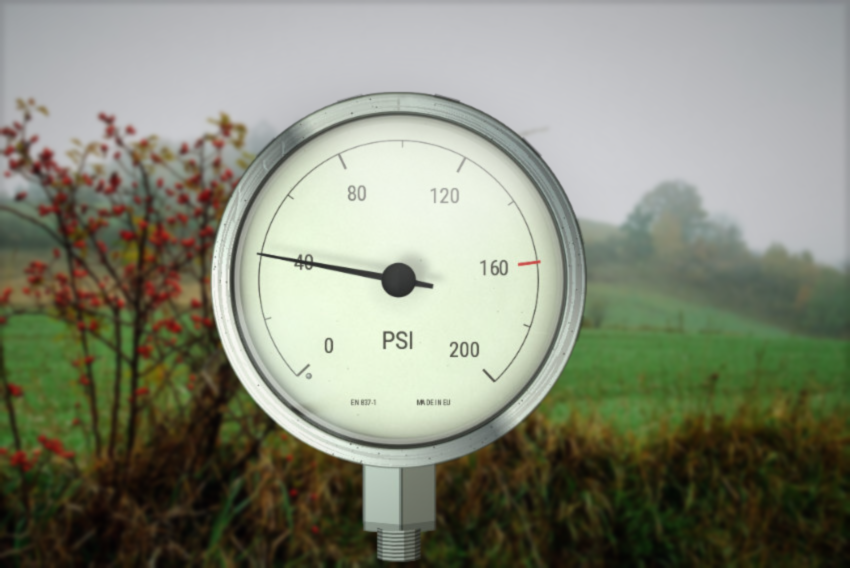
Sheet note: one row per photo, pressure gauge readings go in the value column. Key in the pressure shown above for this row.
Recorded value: 40 psi
